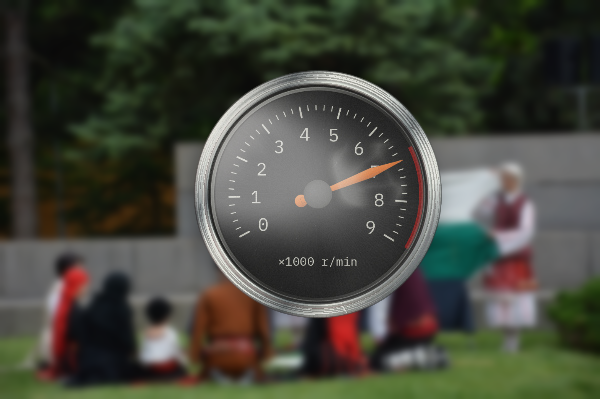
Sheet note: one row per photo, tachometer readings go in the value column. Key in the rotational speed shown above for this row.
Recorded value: 7000 rpm
